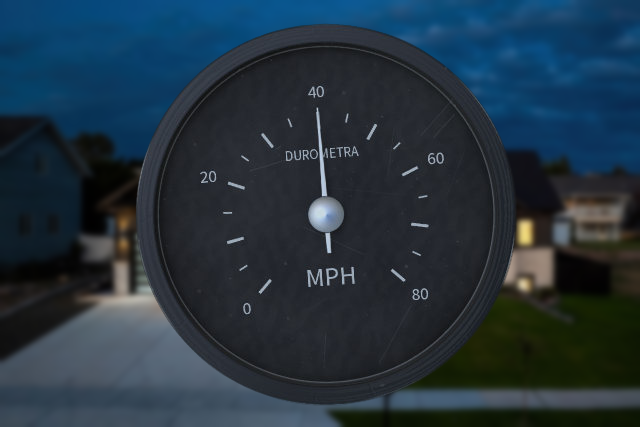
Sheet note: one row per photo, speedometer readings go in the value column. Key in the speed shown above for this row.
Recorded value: 40 mph
